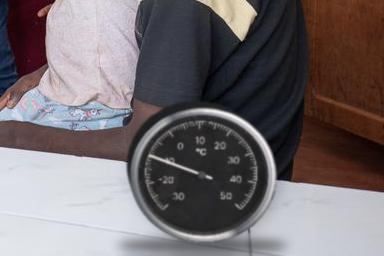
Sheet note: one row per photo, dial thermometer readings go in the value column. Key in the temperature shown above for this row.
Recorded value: -10 °C
